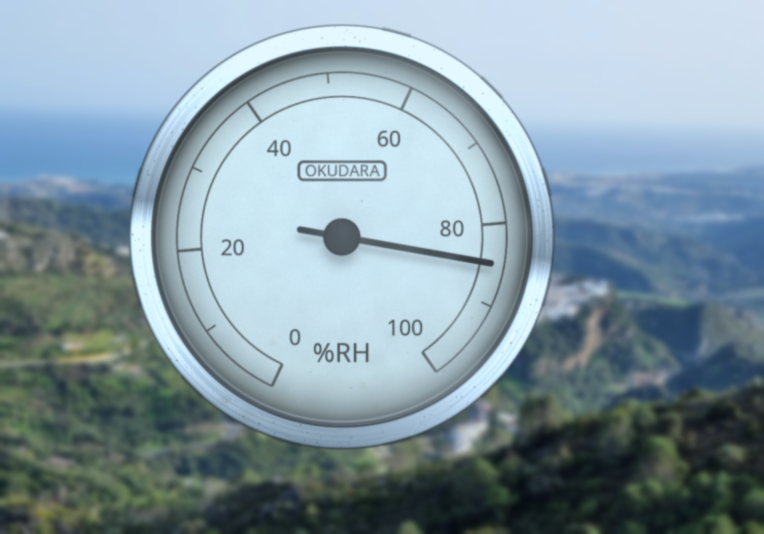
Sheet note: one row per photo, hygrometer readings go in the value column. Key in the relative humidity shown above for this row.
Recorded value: 85 %
